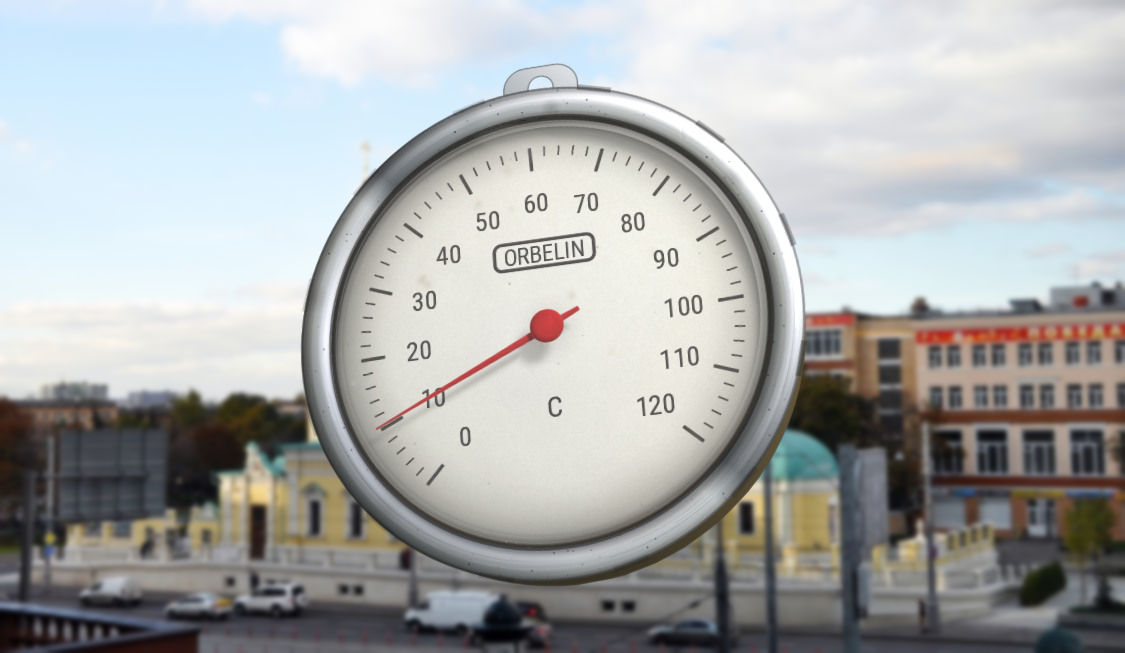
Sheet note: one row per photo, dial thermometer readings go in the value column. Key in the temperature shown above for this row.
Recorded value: 10 °C
